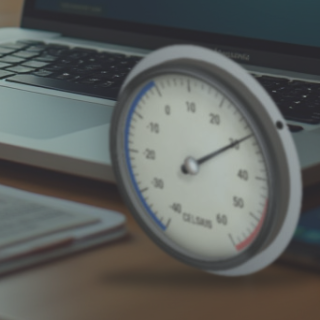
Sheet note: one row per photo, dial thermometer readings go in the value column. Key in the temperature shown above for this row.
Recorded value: 30 °C
